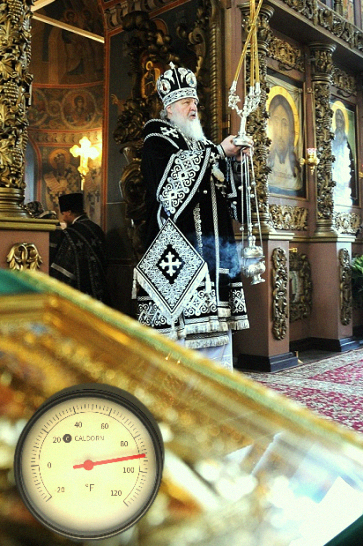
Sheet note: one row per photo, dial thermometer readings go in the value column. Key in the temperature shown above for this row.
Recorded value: 90 °F
